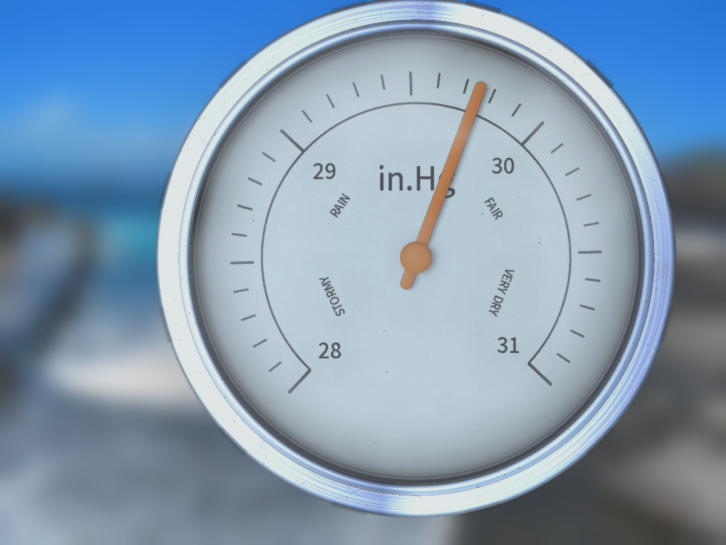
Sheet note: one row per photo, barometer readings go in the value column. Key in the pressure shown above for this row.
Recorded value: 29.75 inHg
